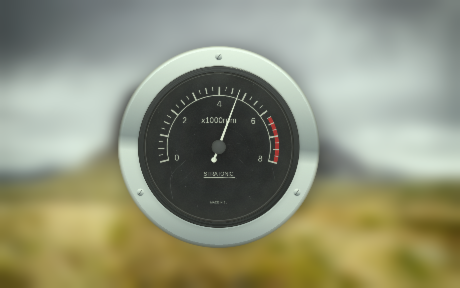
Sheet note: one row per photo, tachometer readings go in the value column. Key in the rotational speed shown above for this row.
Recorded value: 4750 rpm
